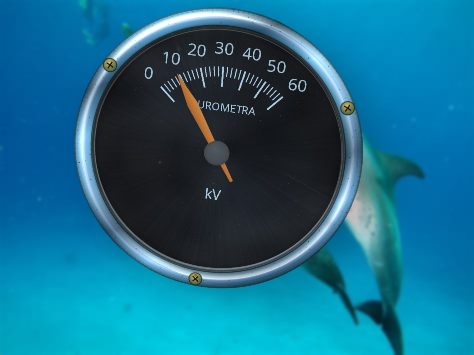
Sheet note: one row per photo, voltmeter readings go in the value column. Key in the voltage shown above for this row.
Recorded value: 10 kV
